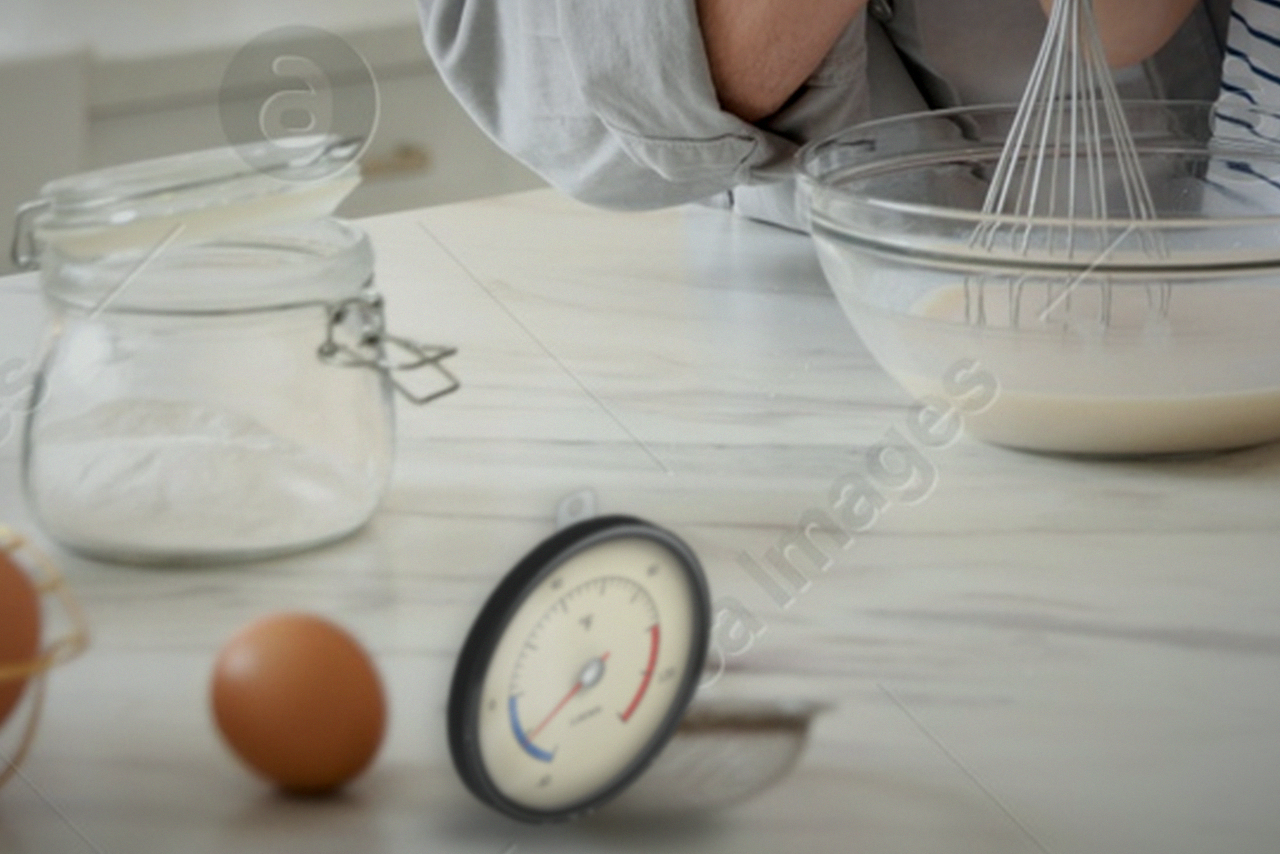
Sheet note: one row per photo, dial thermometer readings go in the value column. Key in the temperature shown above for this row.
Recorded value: -20 °F
